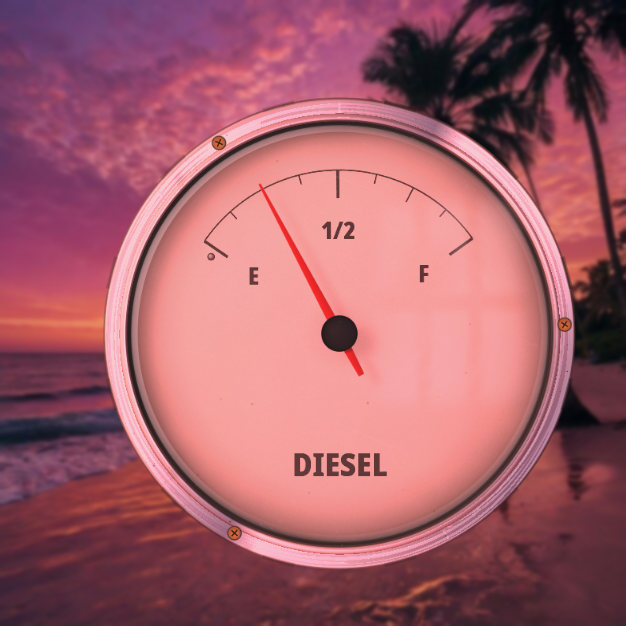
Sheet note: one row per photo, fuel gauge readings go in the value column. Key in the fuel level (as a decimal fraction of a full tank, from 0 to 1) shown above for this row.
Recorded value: 0.25
